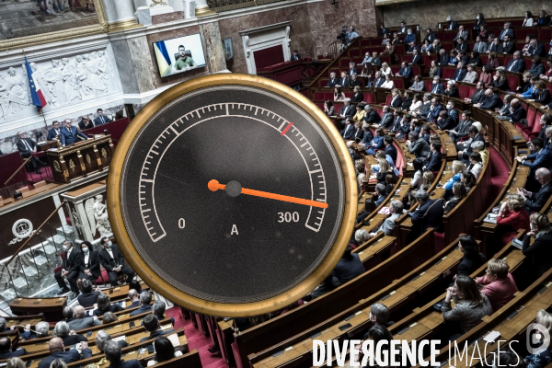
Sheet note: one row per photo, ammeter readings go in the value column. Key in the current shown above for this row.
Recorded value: 280 A
